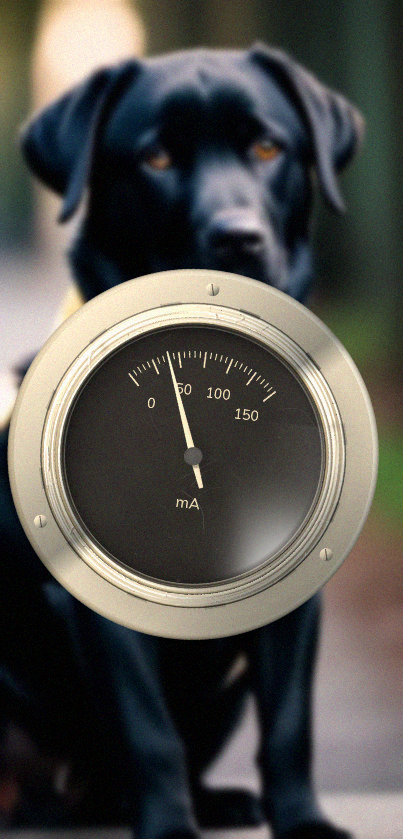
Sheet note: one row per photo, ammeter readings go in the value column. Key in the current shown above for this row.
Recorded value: 40 mA
